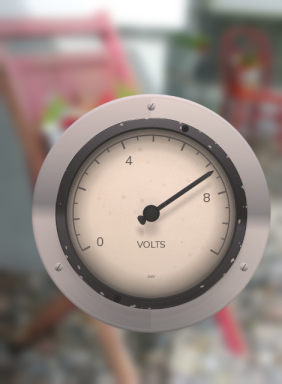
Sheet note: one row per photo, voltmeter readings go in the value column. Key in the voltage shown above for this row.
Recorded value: 7.25 V
